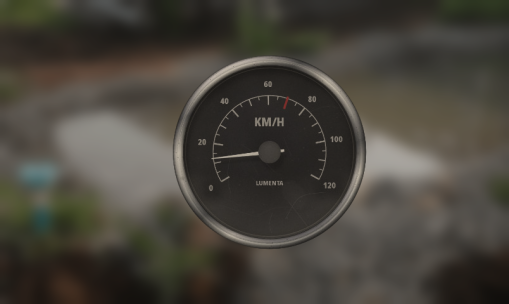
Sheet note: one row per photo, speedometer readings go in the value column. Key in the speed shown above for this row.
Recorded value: 12.5 km/h
